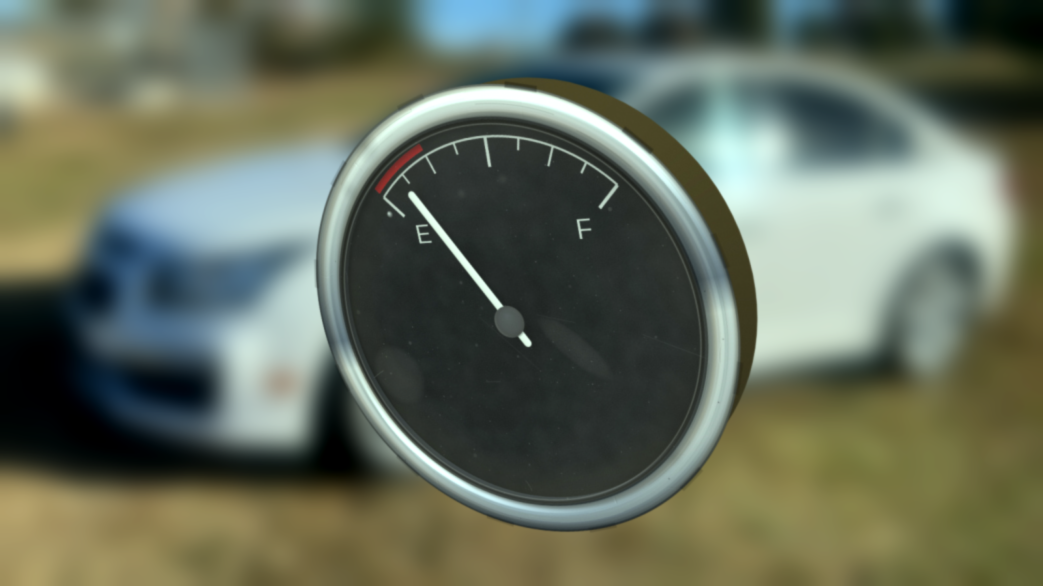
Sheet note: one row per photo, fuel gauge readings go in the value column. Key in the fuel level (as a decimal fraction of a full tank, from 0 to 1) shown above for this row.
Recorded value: 0.125
